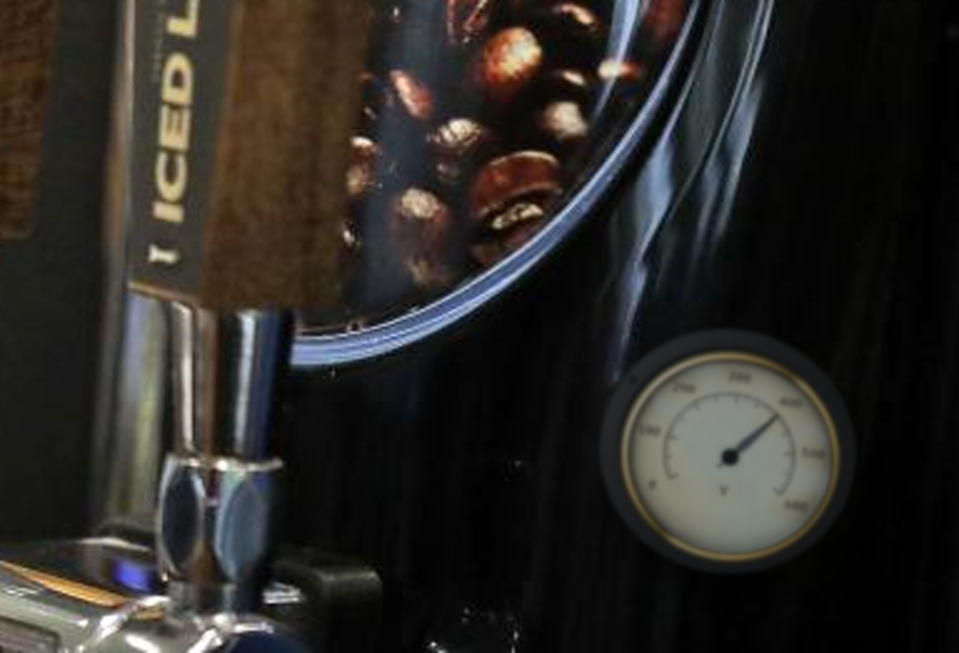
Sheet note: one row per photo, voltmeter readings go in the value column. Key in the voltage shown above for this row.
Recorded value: 400 V
